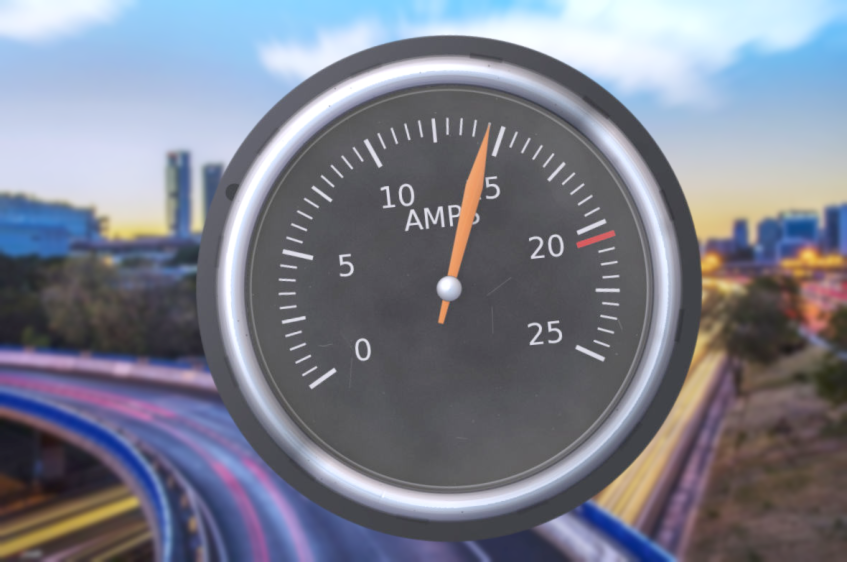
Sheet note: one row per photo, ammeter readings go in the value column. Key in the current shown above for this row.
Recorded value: 14.5 A
